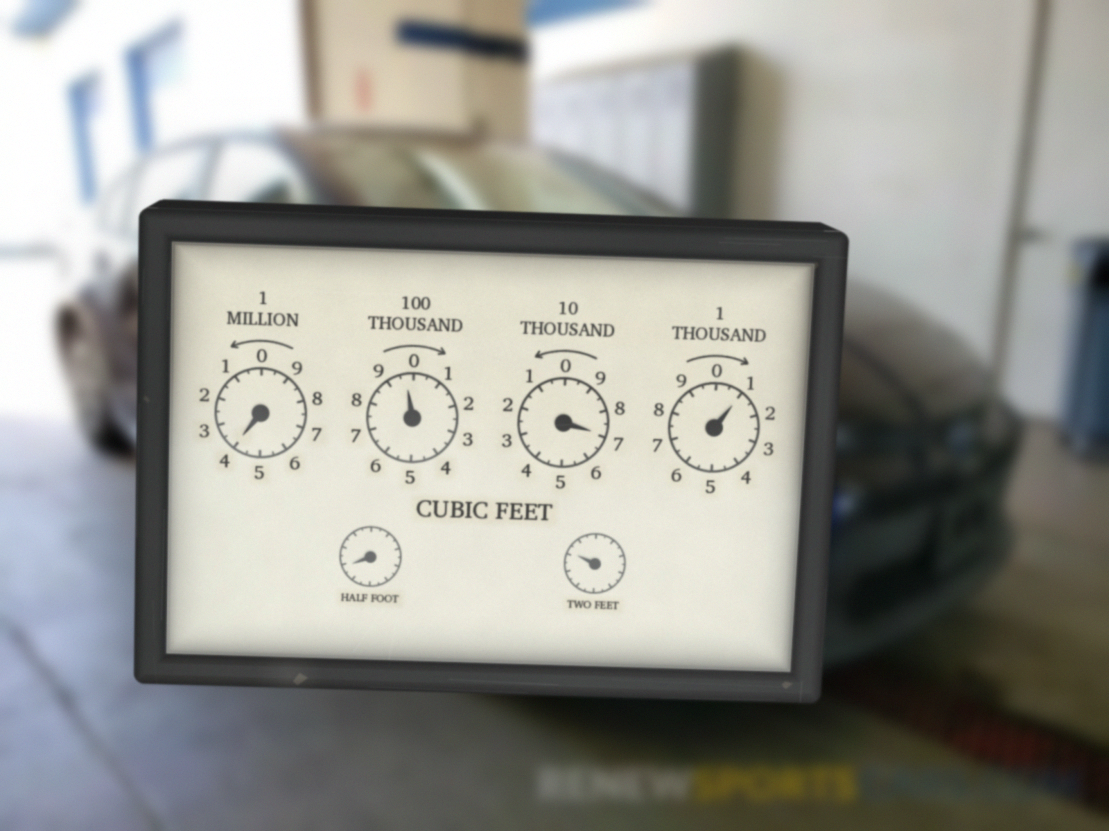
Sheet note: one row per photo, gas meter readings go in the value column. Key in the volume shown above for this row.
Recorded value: 397100 ft³
